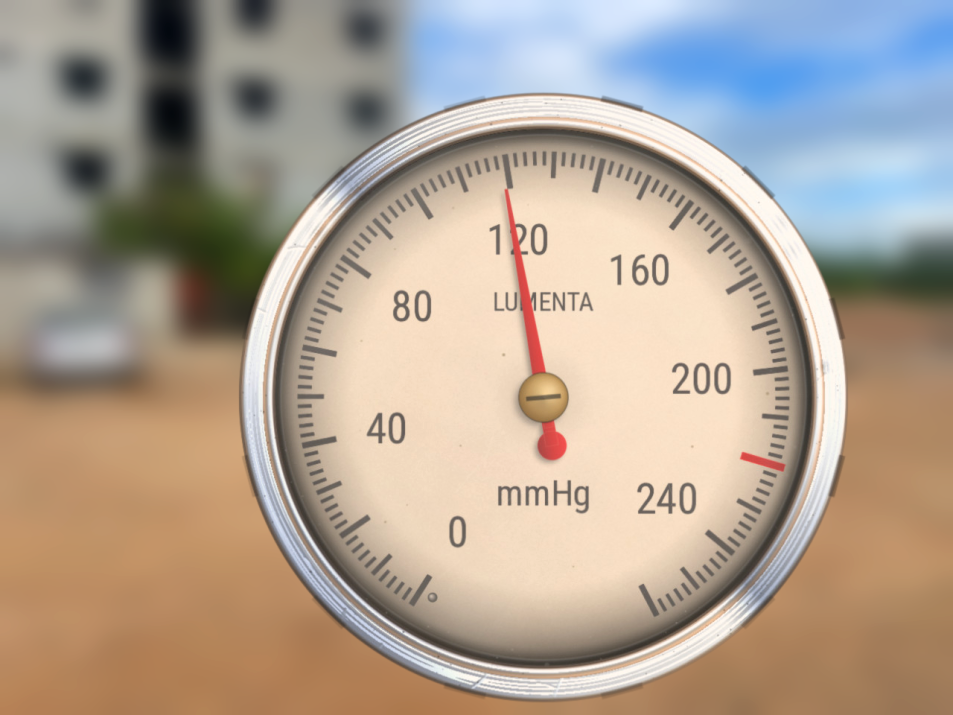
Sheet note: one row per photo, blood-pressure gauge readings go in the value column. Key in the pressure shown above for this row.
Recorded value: 119 mmHg
